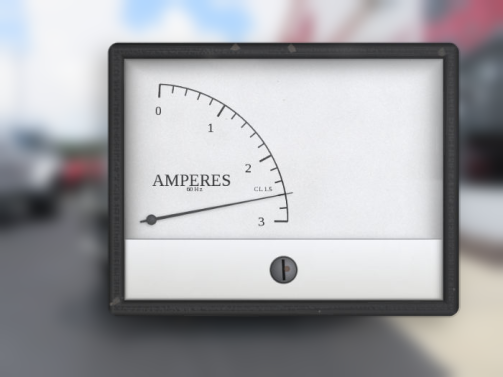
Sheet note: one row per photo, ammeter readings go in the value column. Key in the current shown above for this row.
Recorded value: 2.6 A
